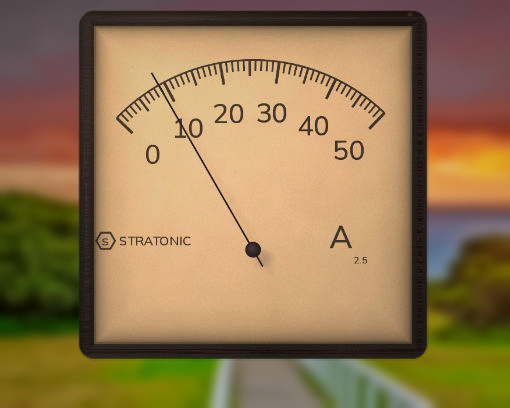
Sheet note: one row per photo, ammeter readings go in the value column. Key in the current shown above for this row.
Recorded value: 9 A
